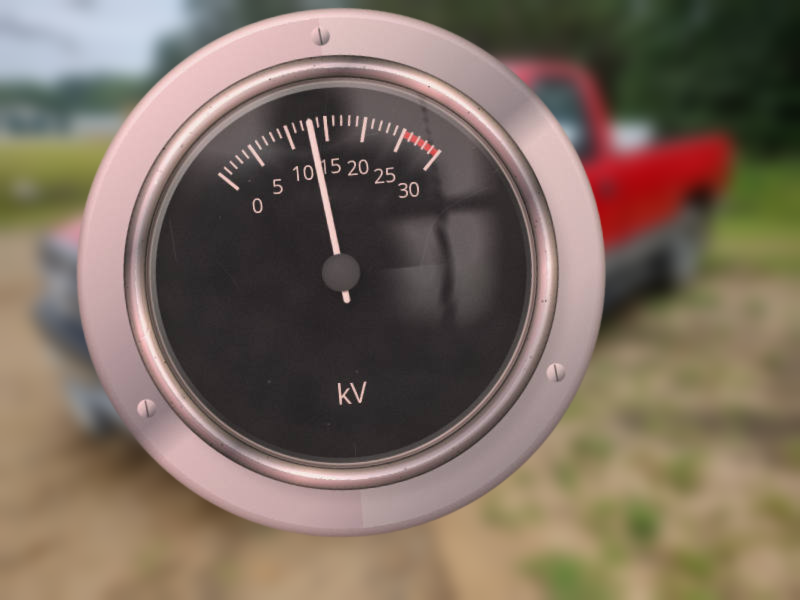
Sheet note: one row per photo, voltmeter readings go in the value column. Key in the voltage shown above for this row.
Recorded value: 13 kV
